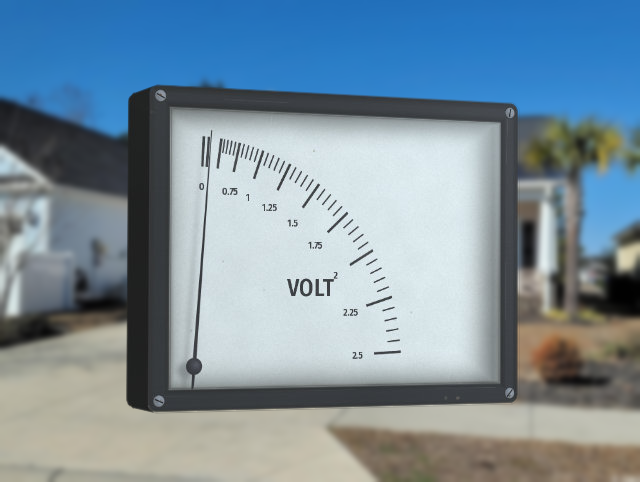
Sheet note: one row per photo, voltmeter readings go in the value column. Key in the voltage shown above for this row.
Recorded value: 0.25 V
